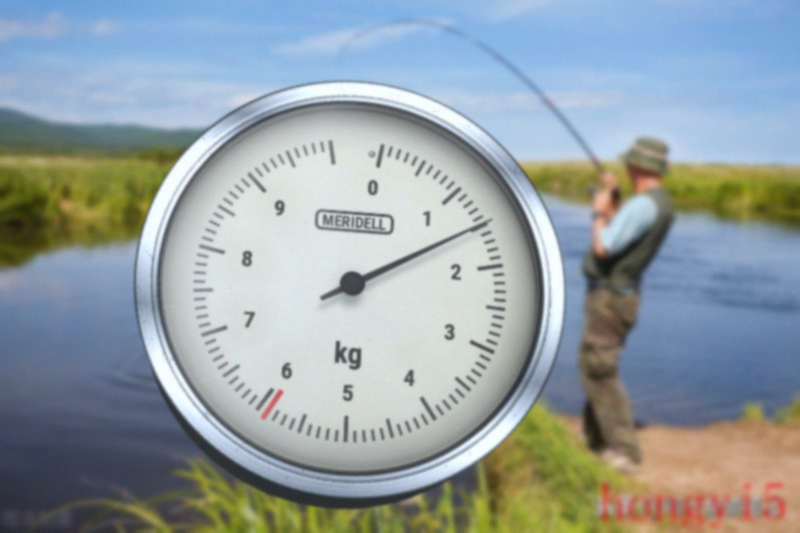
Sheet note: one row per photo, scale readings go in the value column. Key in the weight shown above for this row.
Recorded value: 1.5 kg
